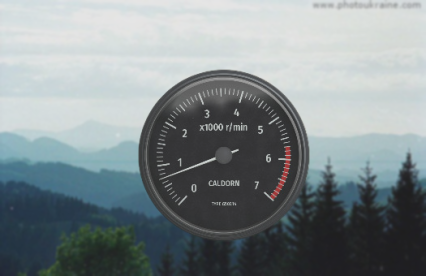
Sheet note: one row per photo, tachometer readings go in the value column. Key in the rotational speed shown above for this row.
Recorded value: 700 rpm
